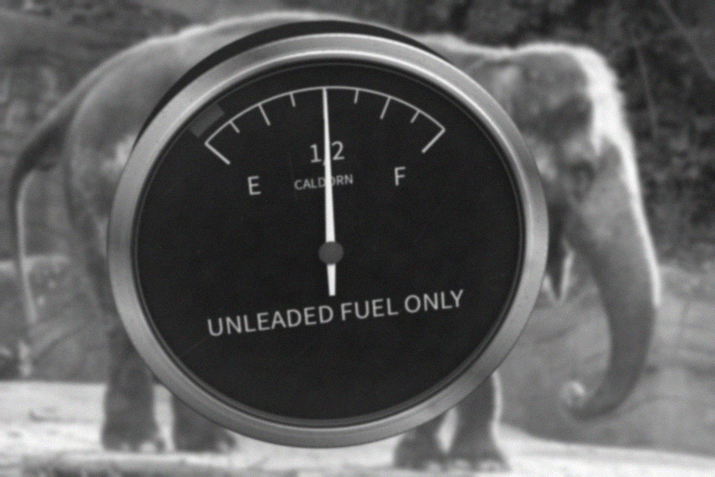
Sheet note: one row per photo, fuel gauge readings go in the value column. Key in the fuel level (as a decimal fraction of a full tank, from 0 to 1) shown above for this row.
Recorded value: 0.5
